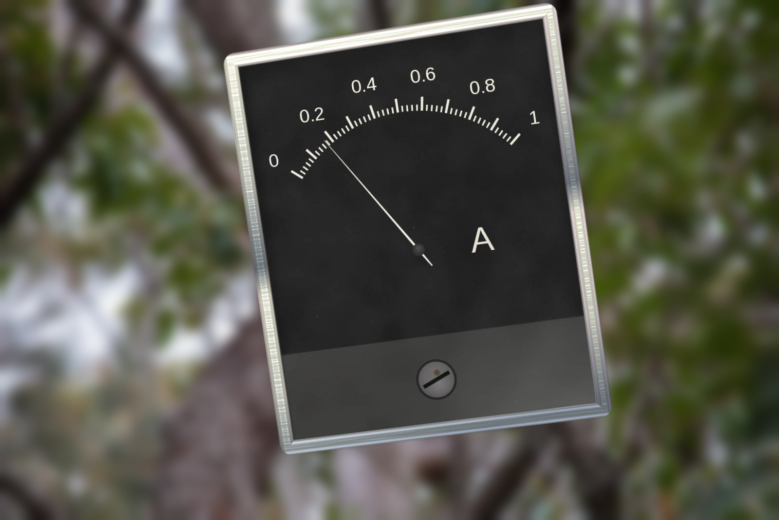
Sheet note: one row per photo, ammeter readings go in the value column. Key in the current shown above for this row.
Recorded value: 0.18 A
